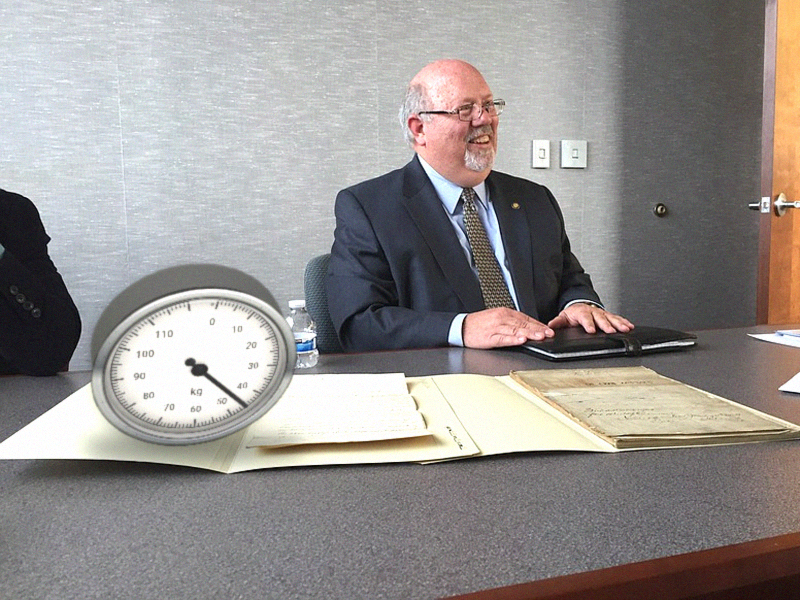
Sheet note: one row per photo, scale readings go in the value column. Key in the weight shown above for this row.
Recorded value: 45 kg
